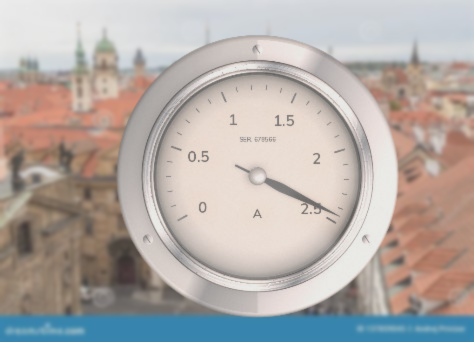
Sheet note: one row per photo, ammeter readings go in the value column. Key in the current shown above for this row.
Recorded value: 2.45 A
